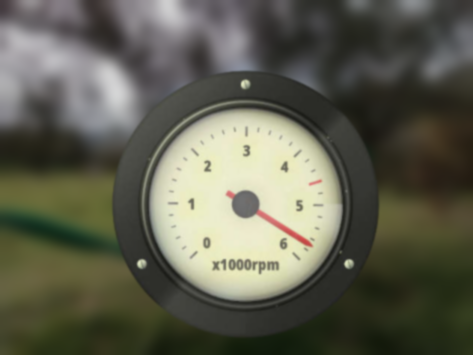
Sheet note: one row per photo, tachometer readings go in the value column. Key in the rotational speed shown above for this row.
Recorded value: 5700 rpm
